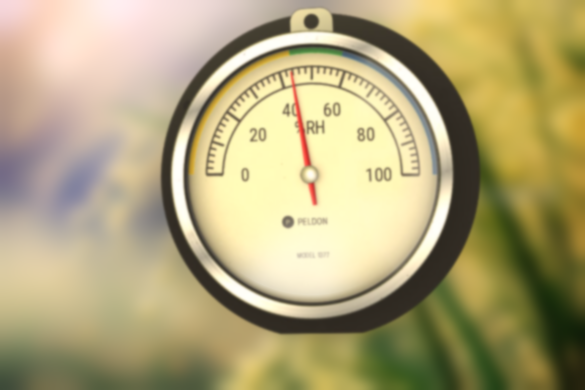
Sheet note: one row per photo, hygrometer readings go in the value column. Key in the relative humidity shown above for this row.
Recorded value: 44 %
